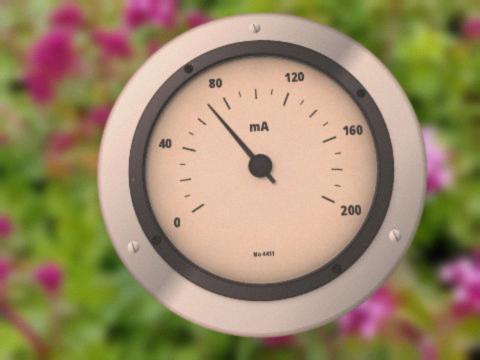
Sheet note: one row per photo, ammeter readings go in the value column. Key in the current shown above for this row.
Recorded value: 70 mA
